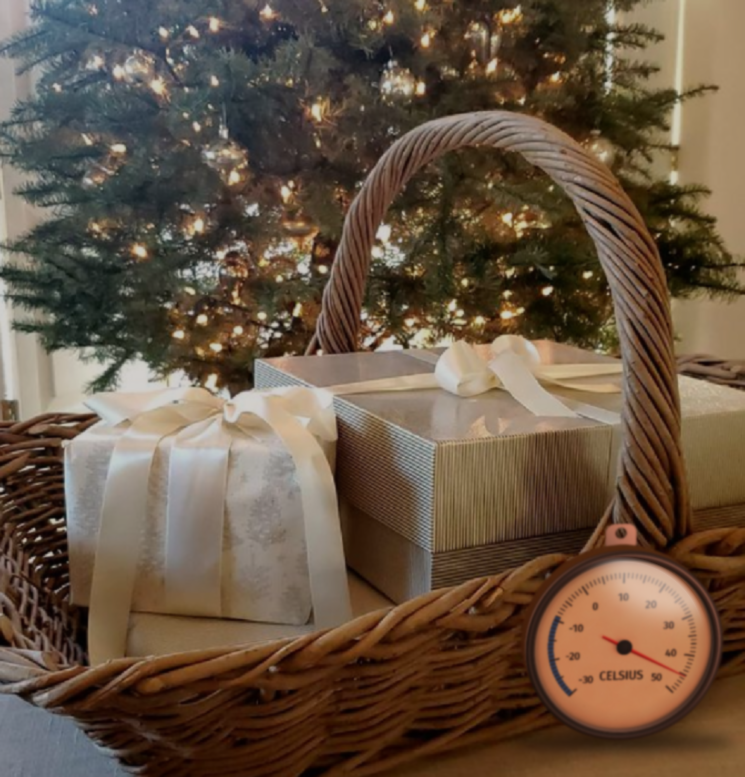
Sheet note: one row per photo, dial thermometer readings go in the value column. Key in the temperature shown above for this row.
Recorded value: 45 °C
